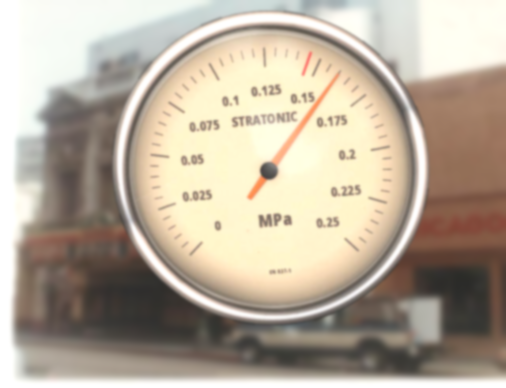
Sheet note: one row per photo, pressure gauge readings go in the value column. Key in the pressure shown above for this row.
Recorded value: 0.16 MPa
